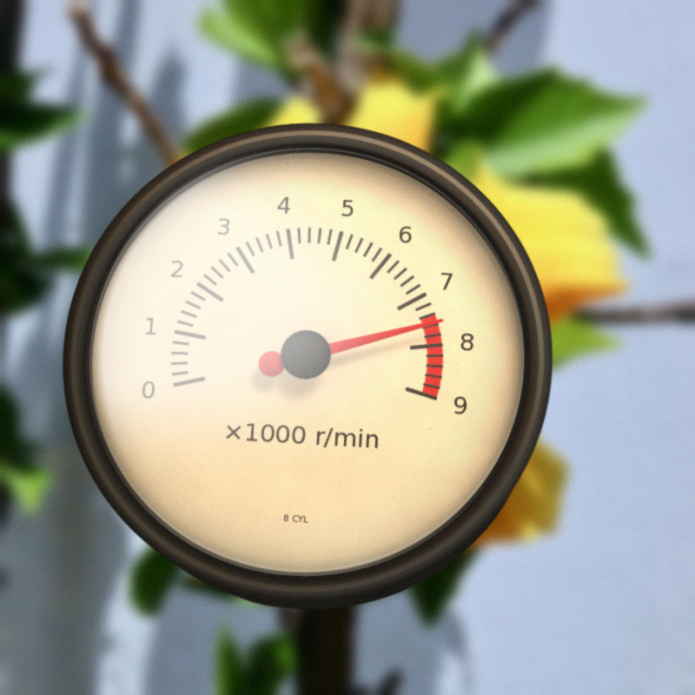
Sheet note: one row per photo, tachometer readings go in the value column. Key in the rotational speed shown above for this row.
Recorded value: 7600 rpm
